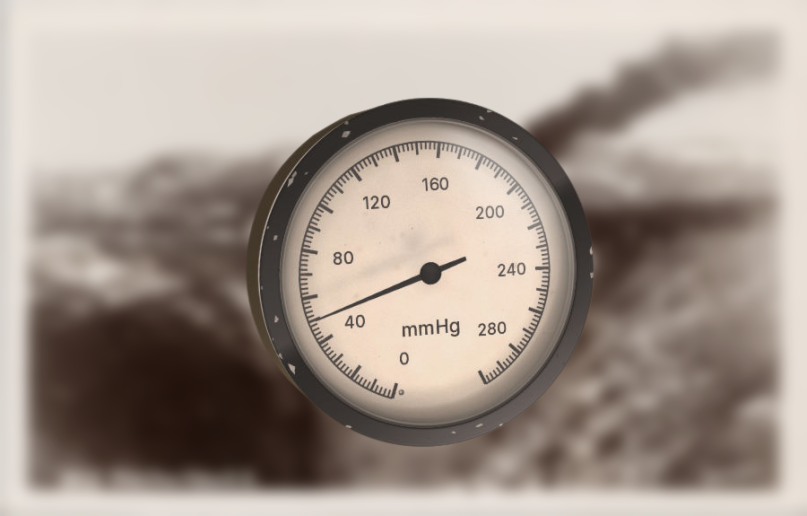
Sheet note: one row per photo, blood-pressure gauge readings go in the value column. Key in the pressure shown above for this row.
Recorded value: 50 mmHg
